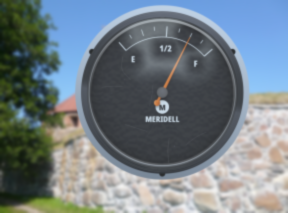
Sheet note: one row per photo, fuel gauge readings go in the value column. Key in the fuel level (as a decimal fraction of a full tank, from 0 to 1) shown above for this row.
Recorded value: 0.75
